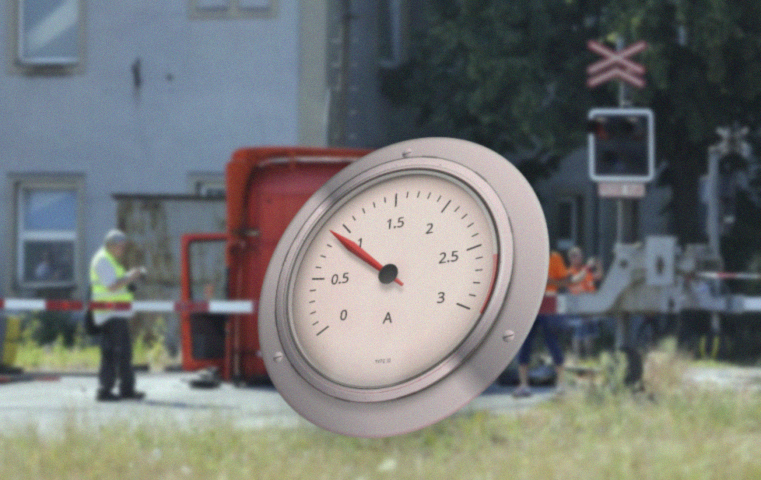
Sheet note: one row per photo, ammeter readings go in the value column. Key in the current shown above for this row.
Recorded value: 0.9 A
